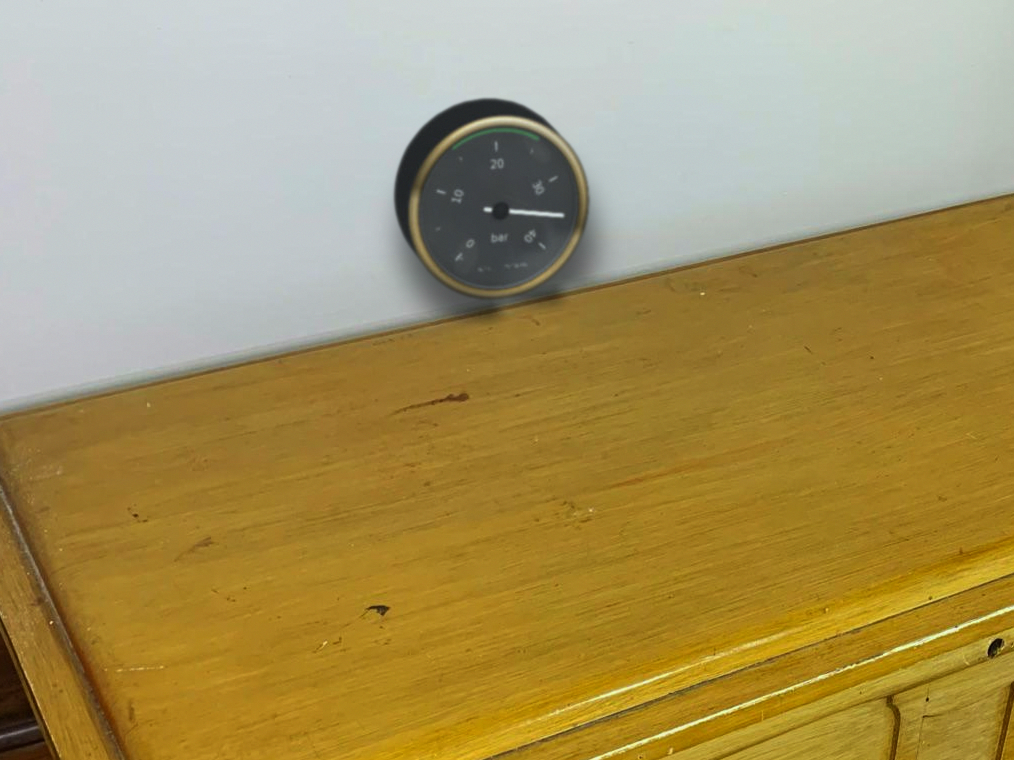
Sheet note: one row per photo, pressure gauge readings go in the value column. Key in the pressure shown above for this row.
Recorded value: 35 bar
